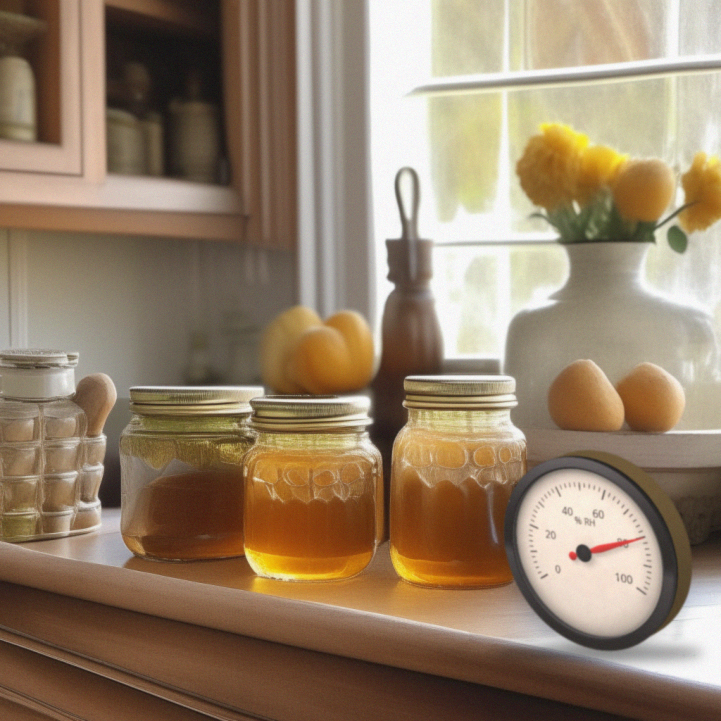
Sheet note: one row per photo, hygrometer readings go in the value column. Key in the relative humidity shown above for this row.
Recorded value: 80 %
